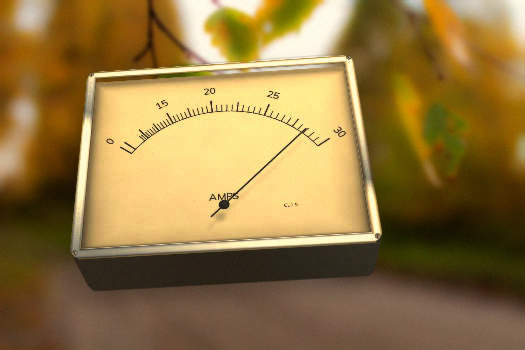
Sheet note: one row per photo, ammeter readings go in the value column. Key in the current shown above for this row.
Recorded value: 28.5 A
